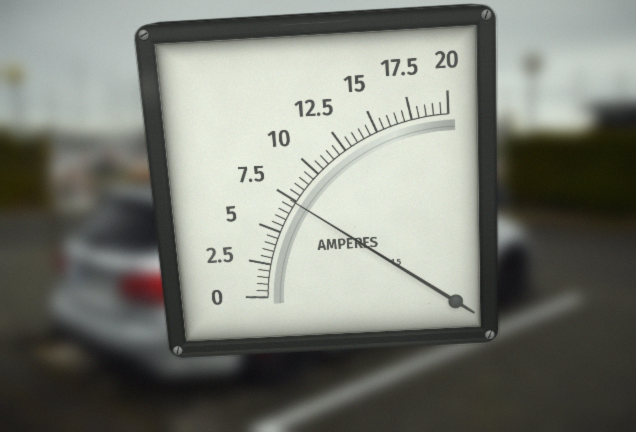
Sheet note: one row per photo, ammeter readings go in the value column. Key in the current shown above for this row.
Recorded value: 7.5 A
